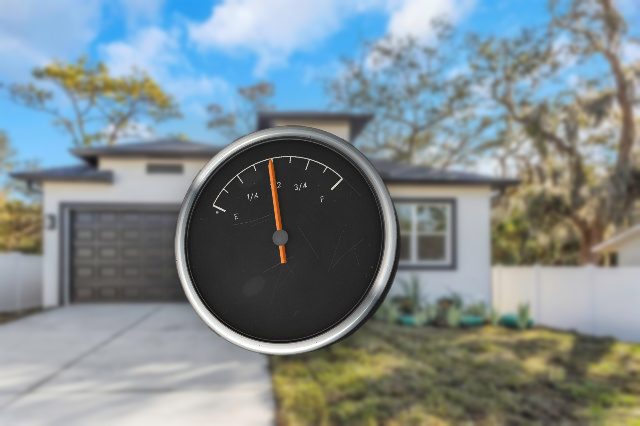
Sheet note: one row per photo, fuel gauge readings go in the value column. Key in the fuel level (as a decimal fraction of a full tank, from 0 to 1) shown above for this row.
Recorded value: 0.5
